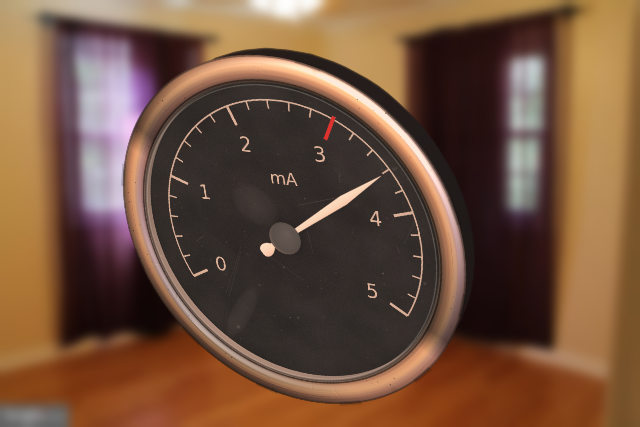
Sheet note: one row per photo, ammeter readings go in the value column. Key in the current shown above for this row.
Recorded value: 3.6 mA
